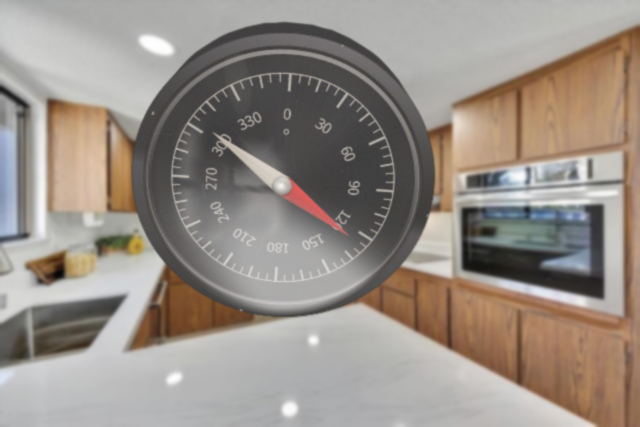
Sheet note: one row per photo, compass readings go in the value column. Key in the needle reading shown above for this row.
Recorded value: 125 °
